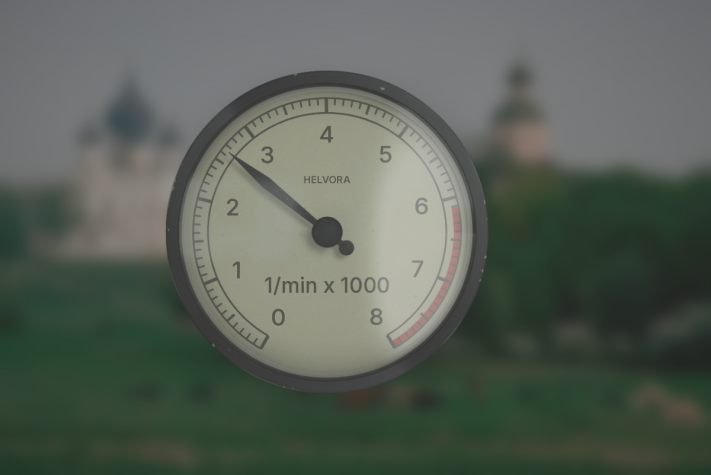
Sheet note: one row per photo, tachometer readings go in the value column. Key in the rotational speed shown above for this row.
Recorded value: 2650 rpm
